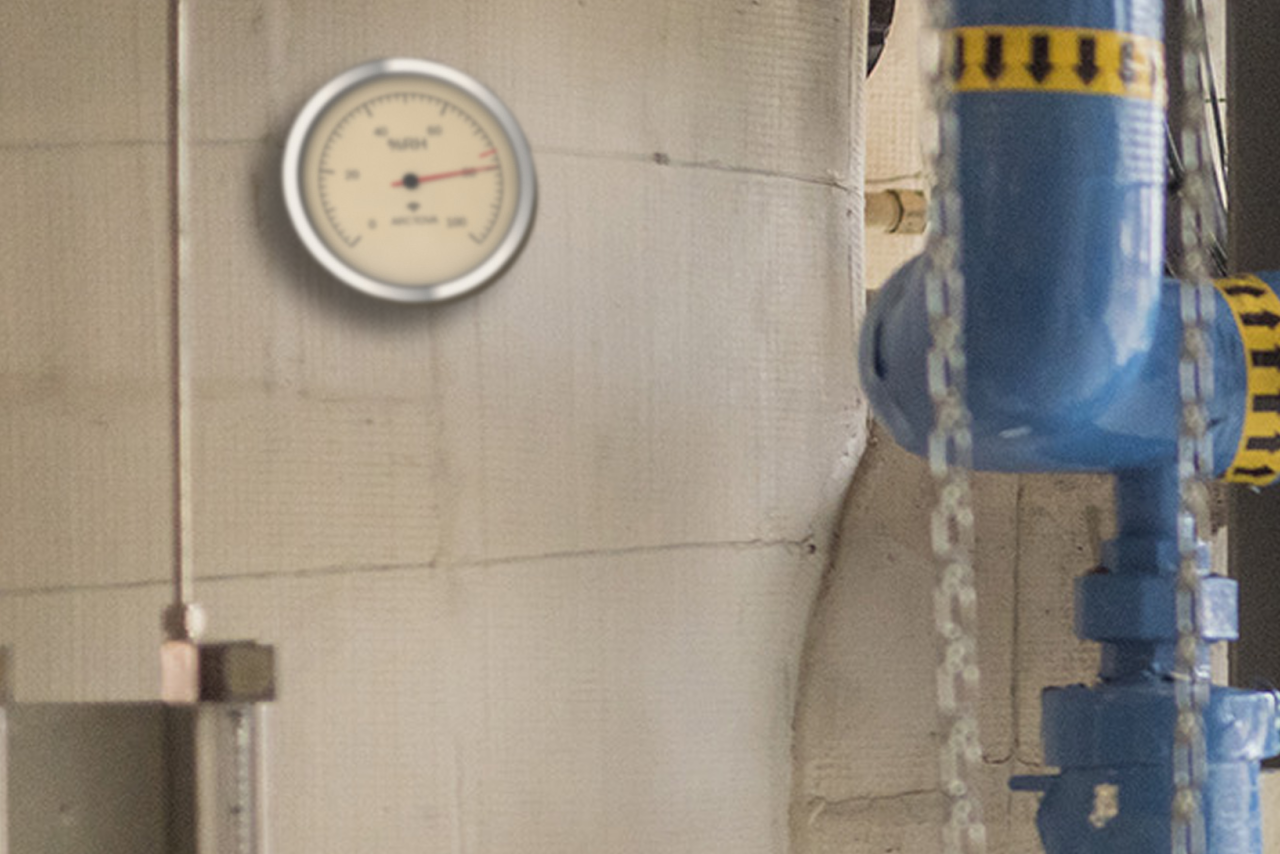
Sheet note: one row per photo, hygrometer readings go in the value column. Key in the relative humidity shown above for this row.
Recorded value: 80 %
